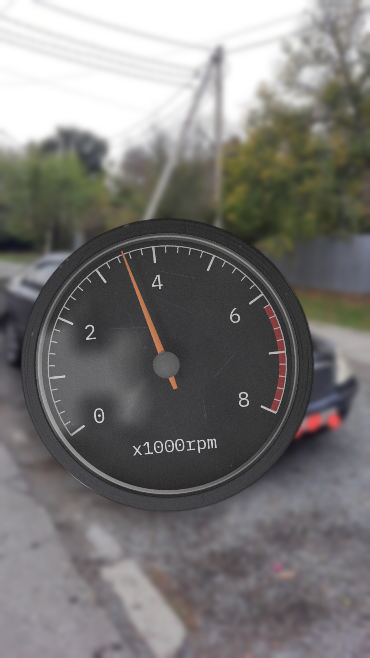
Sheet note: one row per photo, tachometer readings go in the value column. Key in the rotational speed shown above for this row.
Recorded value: 3500 rpm
